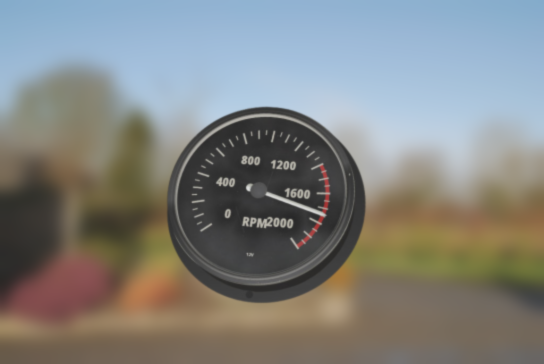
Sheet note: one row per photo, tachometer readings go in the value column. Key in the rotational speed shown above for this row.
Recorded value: 1750 rpm
